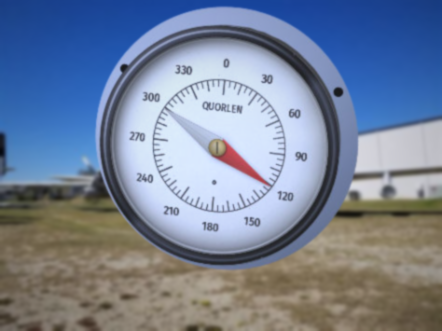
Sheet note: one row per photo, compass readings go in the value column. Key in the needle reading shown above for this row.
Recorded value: 120 °
